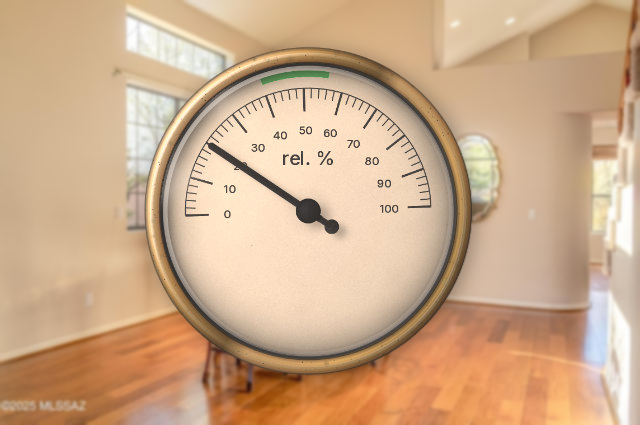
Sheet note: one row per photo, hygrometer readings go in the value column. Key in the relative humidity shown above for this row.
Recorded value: 20 %
